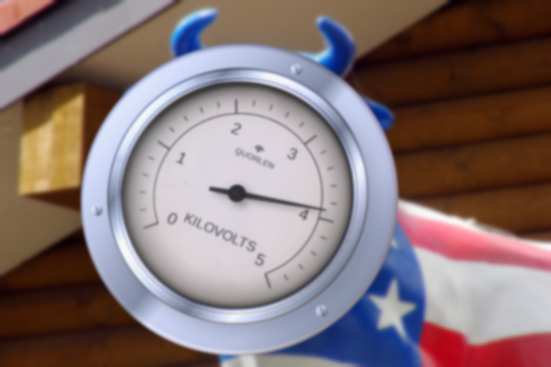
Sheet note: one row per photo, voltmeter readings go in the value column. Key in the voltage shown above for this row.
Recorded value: 3.9 kV
